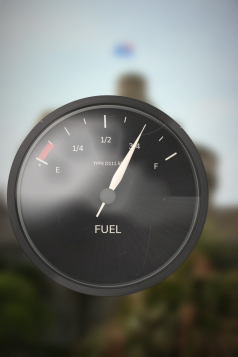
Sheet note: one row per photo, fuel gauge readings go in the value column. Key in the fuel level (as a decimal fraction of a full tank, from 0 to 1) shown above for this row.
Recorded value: 0.75
